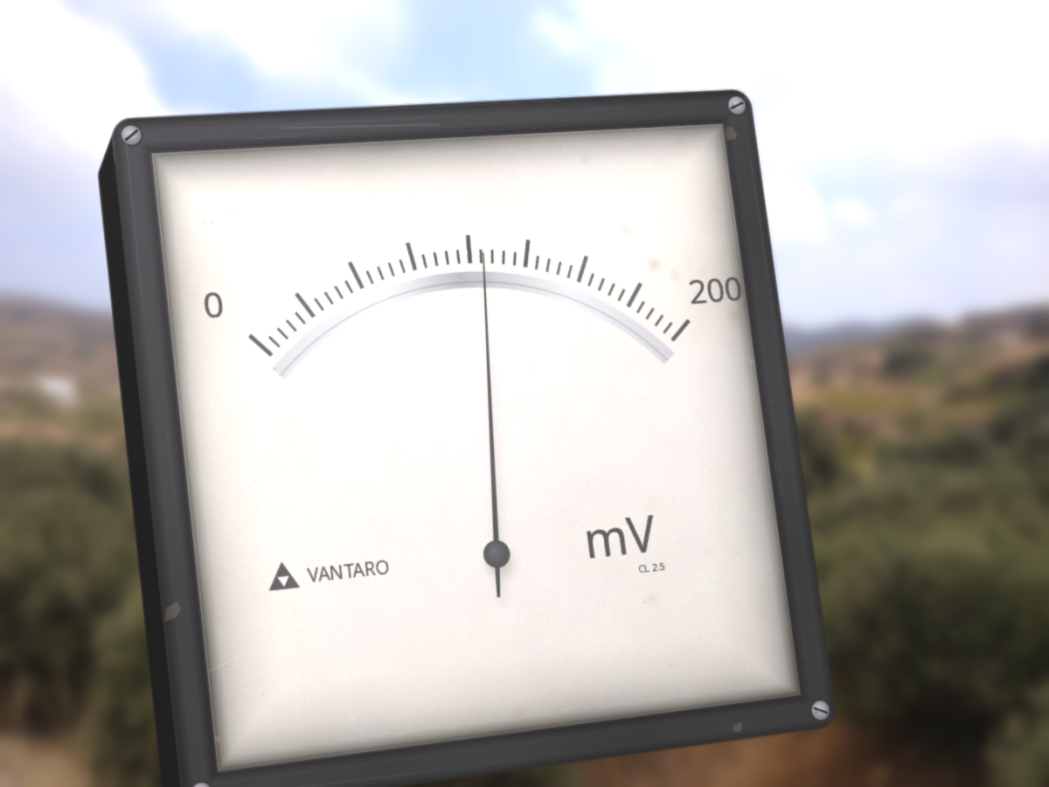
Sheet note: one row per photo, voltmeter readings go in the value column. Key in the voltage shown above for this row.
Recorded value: 105 mV
